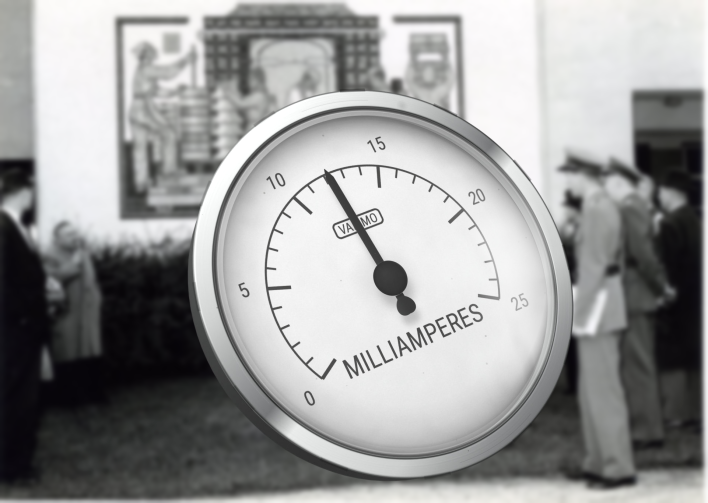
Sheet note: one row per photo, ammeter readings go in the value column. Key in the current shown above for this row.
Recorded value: 12 mA
